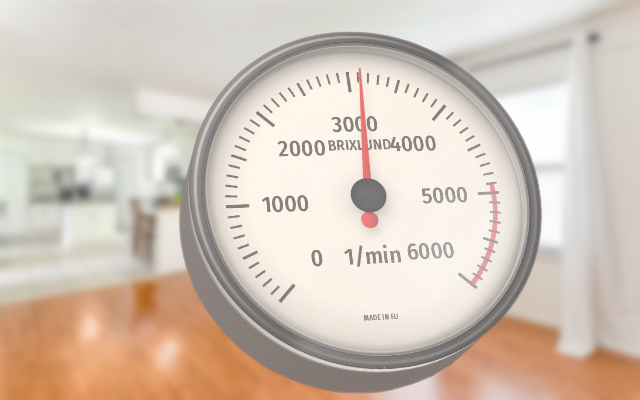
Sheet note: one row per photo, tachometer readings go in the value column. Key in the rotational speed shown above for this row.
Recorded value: 3100 rpm
